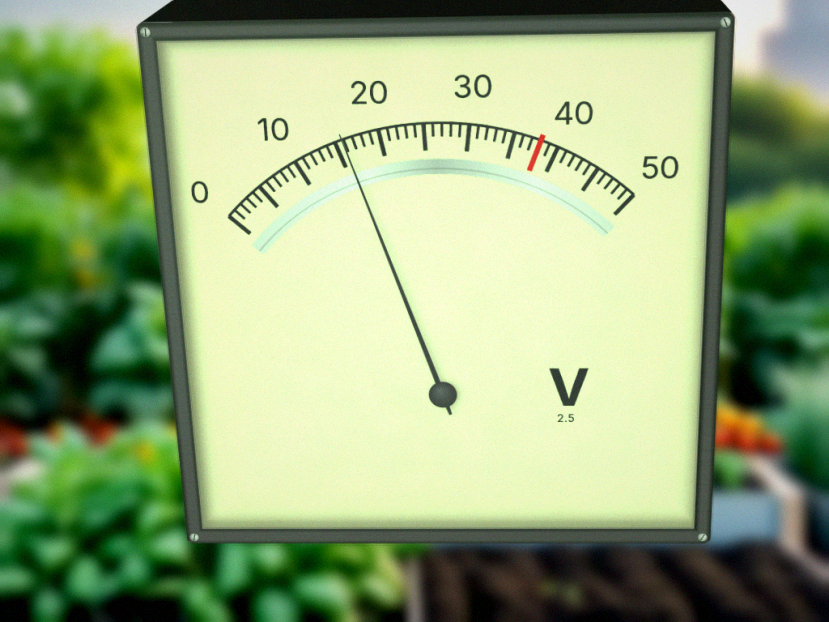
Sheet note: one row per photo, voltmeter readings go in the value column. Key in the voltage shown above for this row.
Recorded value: 16 V
